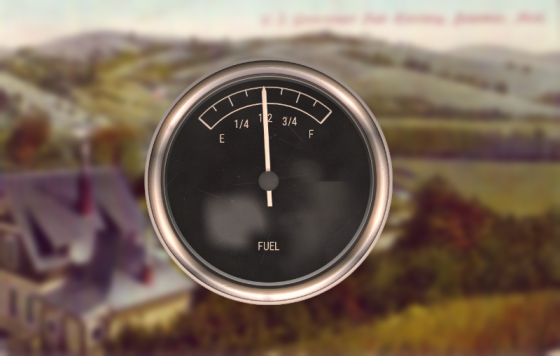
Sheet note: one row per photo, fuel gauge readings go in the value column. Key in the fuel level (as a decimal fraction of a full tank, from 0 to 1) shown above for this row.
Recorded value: 0.5
